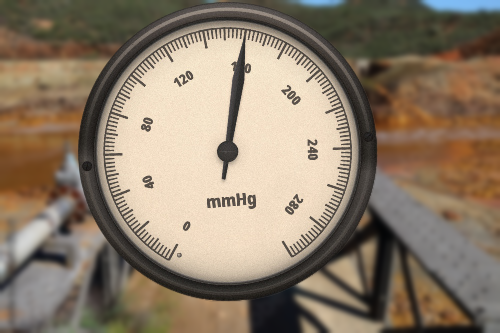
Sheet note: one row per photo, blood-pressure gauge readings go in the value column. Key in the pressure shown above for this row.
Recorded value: 160 mmHg
